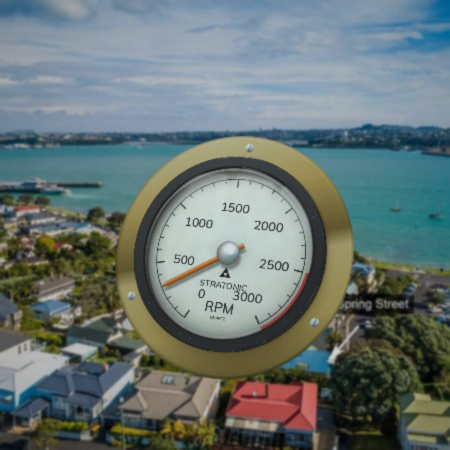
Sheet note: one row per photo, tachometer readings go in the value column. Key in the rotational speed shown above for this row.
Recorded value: 300 rpm
